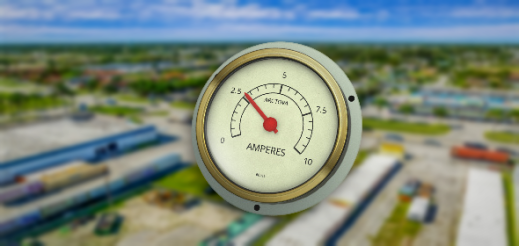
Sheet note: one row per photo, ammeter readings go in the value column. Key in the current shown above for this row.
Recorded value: 2.75 A
